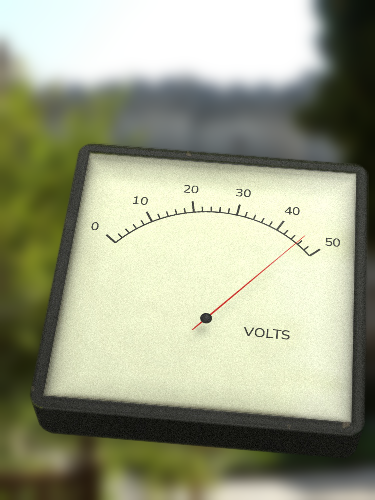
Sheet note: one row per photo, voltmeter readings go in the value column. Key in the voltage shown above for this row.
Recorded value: 46 V
